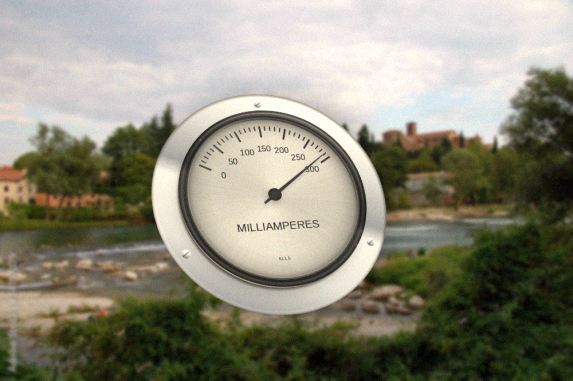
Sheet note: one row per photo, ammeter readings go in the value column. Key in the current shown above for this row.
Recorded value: 290 mA
